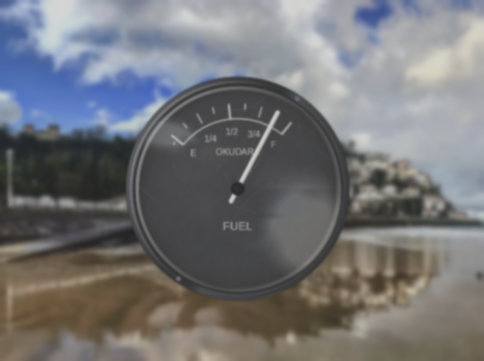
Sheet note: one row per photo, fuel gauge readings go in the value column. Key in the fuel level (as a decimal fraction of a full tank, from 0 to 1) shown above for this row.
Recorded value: 0.875
